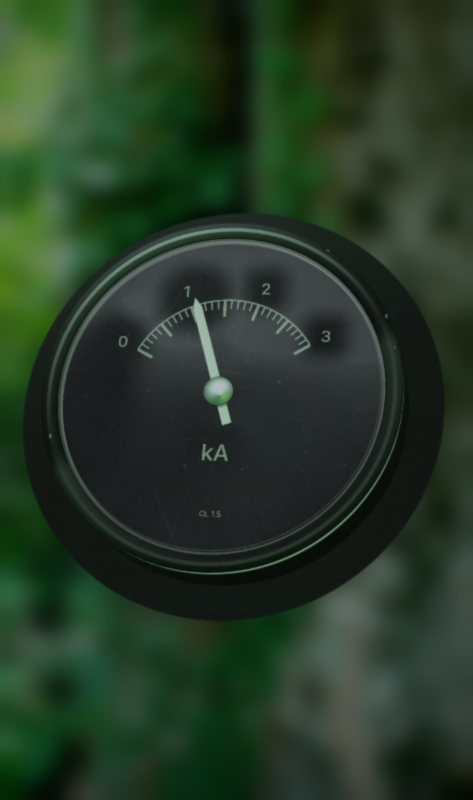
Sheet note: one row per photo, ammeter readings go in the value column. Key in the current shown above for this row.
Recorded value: 1.1 kA
